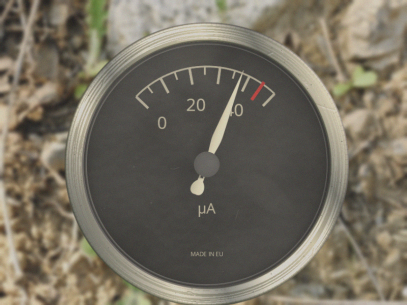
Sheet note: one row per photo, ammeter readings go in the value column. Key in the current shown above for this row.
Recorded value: 37.5 µA
